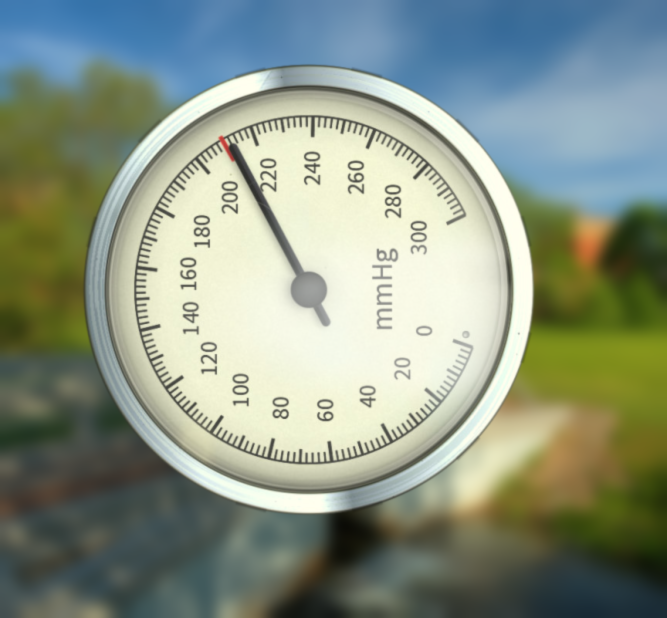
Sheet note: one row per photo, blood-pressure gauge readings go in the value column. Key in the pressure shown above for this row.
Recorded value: 212 mmHg
